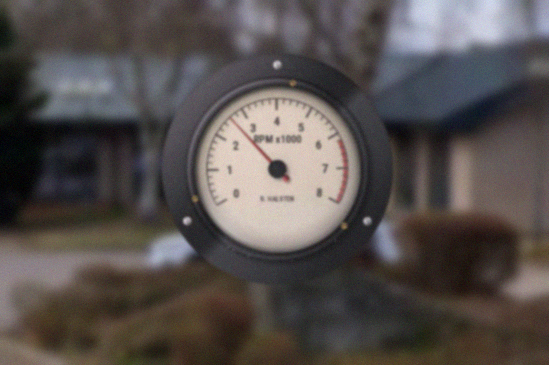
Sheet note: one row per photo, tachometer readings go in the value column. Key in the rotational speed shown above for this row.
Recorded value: 2600 rpm
